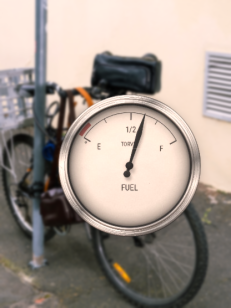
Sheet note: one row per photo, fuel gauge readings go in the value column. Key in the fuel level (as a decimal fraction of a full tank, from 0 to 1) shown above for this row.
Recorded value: 0.625
